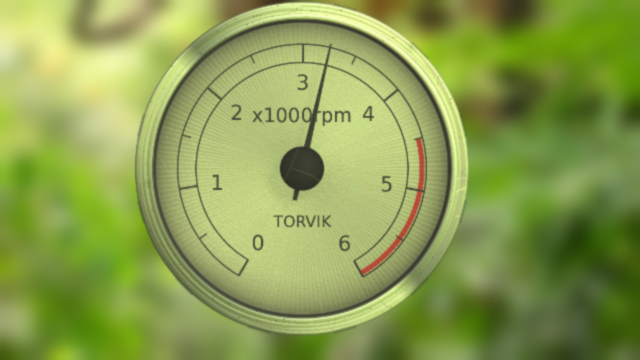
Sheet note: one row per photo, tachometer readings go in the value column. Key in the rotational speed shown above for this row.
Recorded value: 3250 rpm
